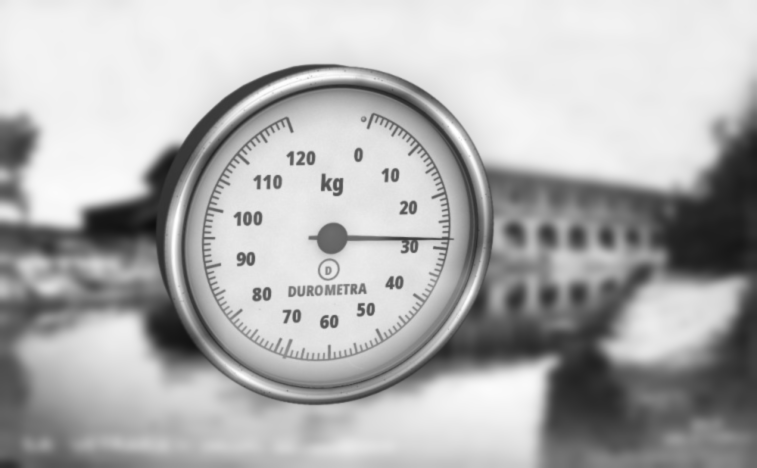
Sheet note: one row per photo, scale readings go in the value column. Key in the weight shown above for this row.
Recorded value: 28 kg
